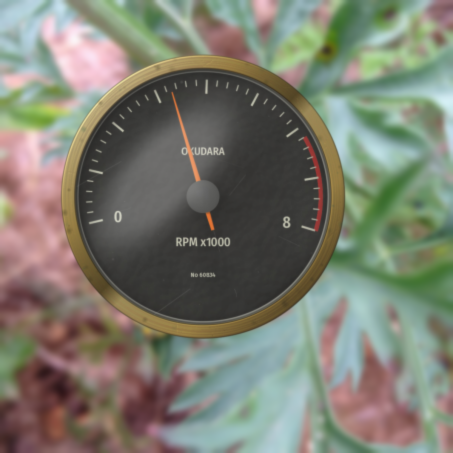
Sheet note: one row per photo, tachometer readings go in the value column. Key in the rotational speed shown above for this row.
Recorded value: 3300 rpm
